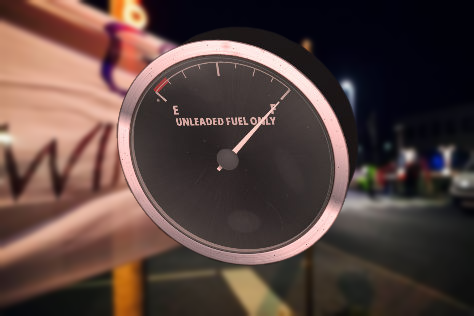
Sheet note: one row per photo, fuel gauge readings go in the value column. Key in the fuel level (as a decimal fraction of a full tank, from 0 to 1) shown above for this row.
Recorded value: 1
